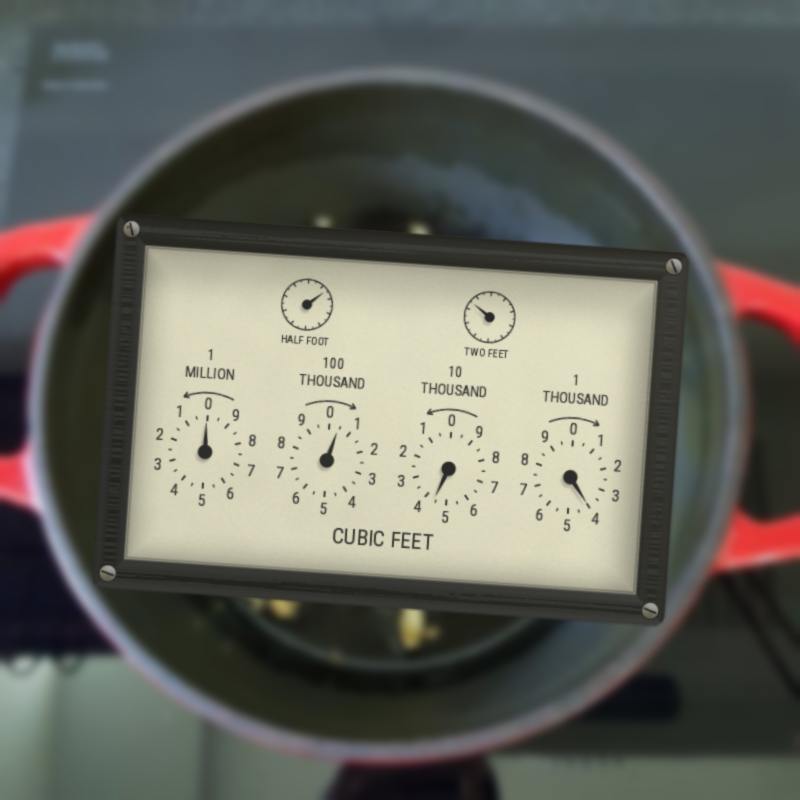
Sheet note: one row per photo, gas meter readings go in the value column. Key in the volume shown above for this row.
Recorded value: 4400 ft³
